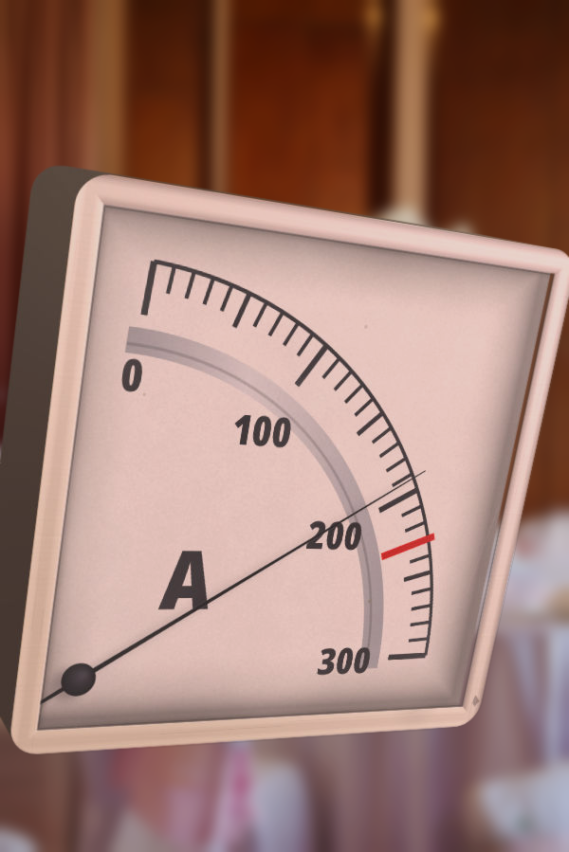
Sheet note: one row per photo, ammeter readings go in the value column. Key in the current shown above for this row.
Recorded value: 190 A
